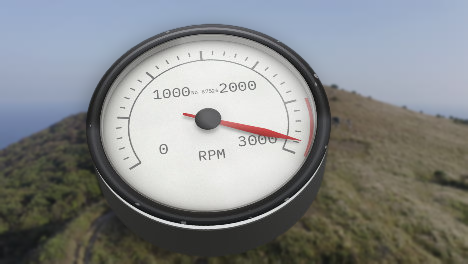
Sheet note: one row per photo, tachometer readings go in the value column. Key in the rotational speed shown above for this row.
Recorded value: 2900 rpm
